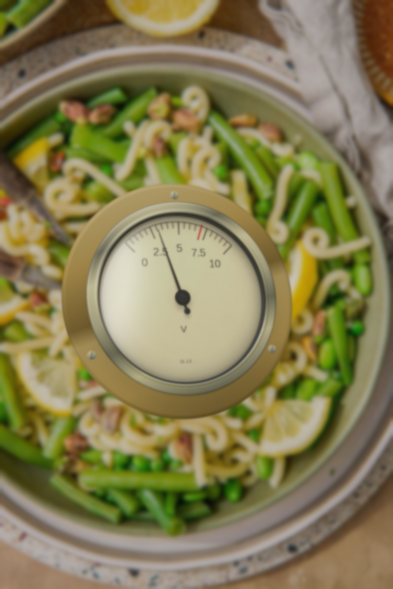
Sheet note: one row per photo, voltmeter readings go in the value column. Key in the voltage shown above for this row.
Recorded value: 3 V
